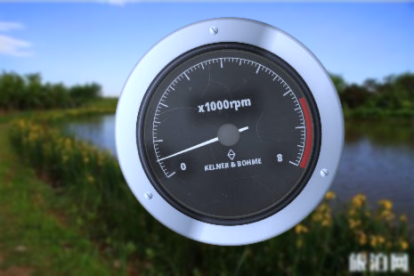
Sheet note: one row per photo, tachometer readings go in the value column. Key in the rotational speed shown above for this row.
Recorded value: 500 rpm
